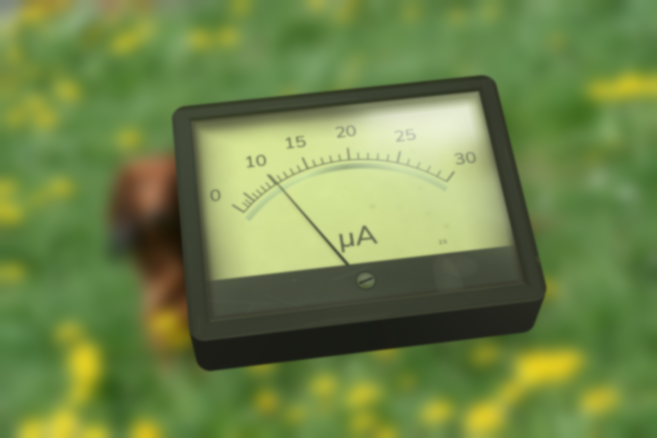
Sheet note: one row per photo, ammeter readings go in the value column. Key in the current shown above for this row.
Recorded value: 10 µA
